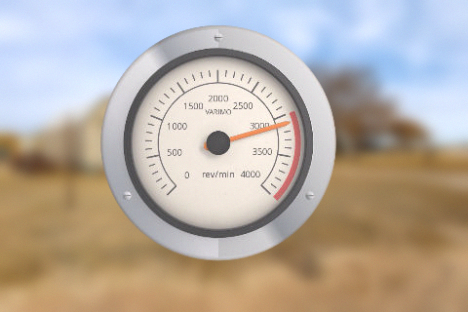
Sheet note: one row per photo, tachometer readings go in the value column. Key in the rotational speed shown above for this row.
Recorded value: 3100 rpm
